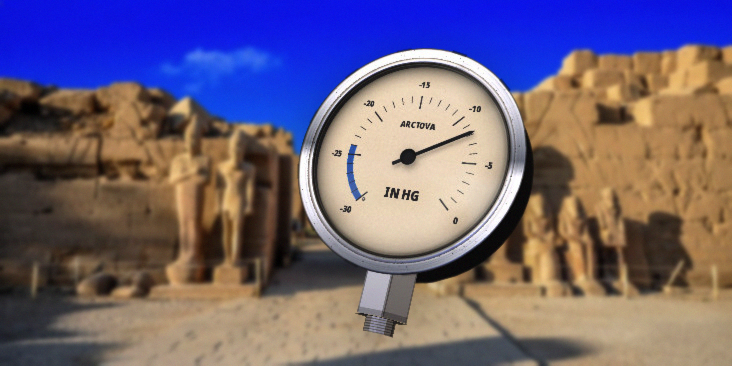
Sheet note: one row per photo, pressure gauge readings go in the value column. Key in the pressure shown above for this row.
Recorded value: -8 inHg
